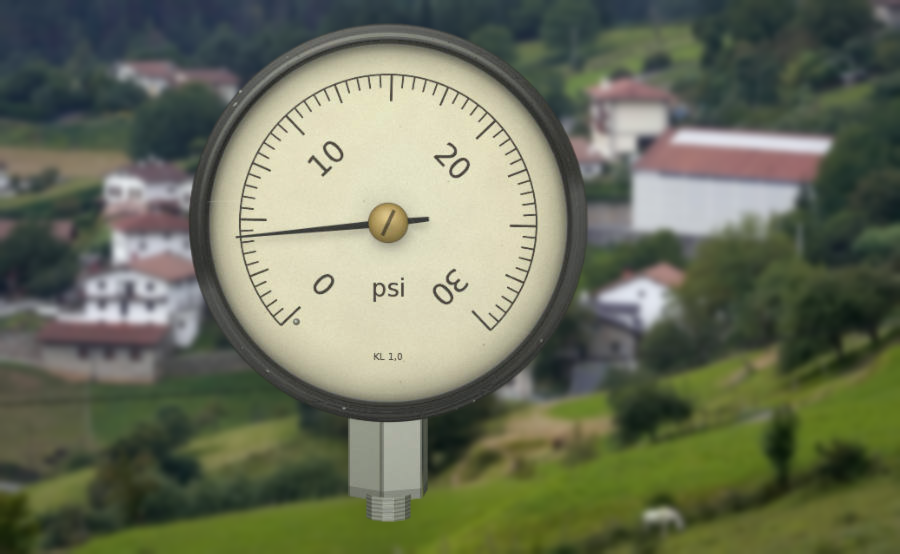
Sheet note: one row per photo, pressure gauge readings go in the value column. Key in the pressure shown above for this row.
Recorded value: 4.25 psi
